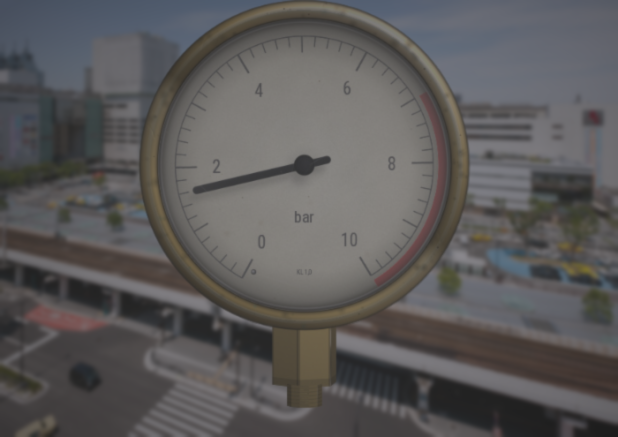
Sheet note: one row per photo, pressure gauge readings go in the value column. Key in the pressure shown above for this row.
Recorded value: 1.6 bar
